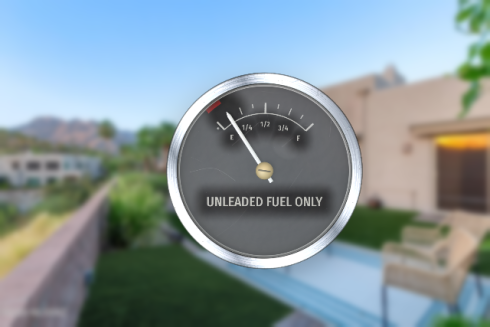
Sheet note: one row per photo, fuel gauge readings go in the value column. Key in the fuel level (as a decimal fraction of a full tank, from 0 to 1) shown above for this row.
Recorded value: 0.125
